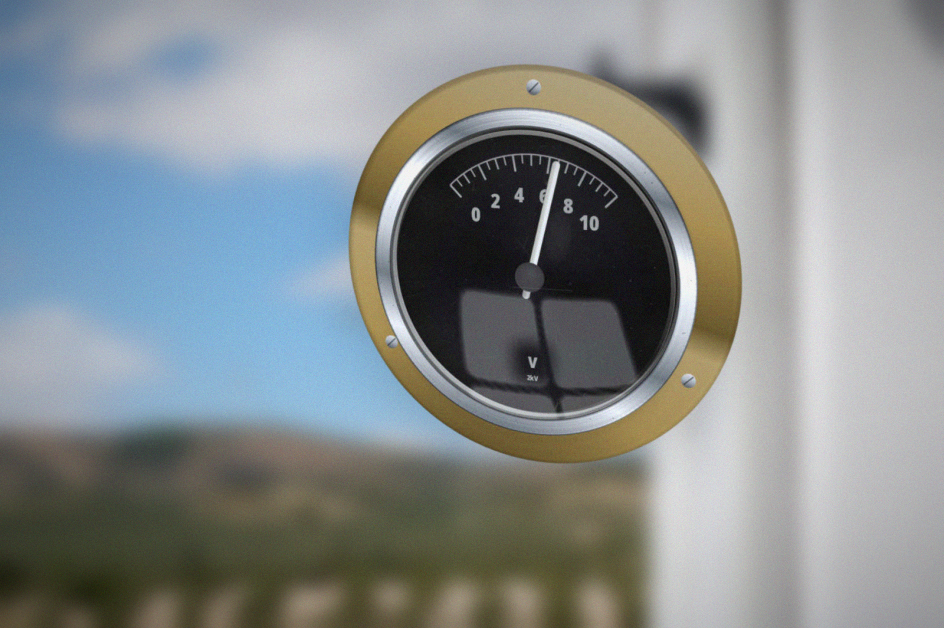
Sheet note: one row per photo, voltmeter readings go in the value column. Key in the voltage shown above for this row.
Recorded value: 6.5 V
